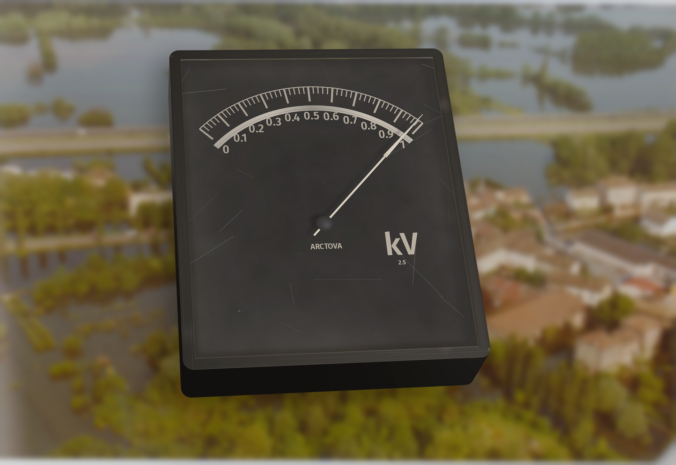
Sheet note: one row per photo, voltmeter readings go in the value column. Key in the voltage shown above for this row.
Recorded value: 0.98 kV
